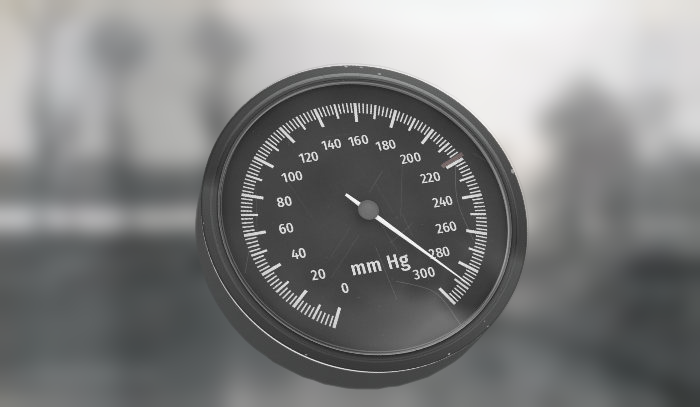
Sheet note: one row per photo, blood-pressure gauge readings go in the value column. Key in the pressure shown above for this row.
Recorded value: 290 mmHg
